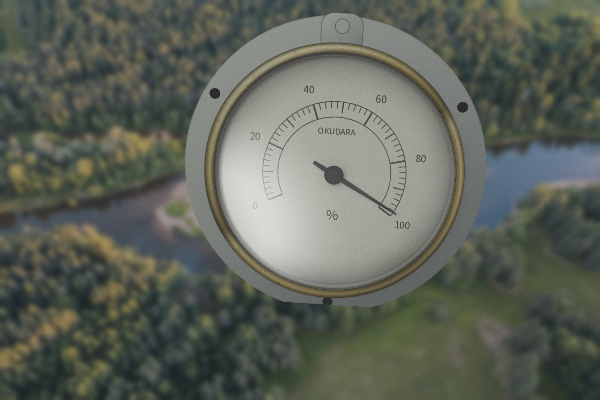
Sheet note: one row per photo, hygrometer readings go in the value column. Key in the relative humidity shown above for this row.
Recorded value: 98 %
